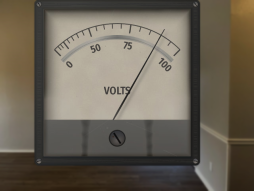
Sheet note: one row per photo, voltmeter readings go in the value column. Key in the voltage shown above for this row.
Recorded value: 90 V
